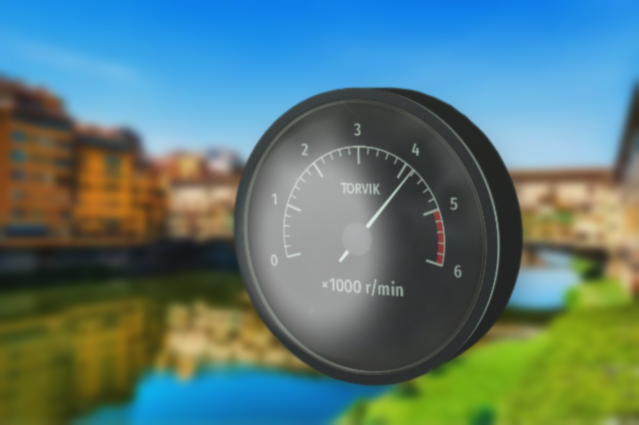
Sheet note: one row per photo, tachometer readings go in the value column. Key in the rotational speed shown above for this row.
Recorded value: 4200 rpm
